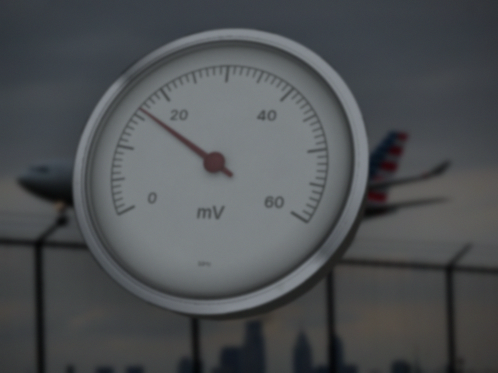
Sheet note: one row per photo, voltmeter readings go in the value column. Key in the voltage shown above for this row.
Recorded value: 16 mV
